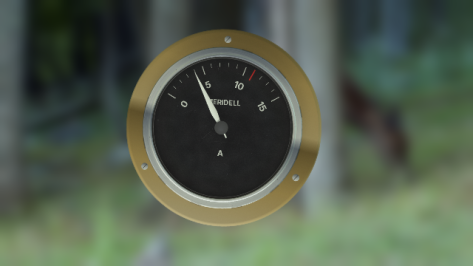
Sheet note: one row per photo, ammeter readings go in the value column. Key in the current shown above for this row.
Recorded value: 4 A
